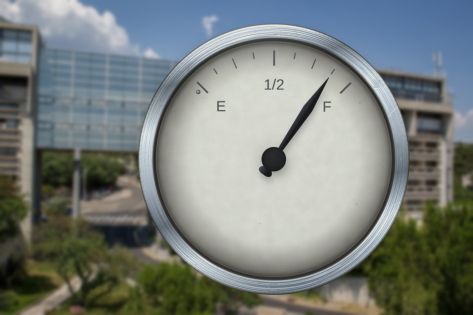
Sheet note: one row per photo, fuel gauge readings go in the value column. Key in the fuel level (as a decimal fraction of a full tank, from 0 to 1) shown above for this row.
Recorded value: 0.875
